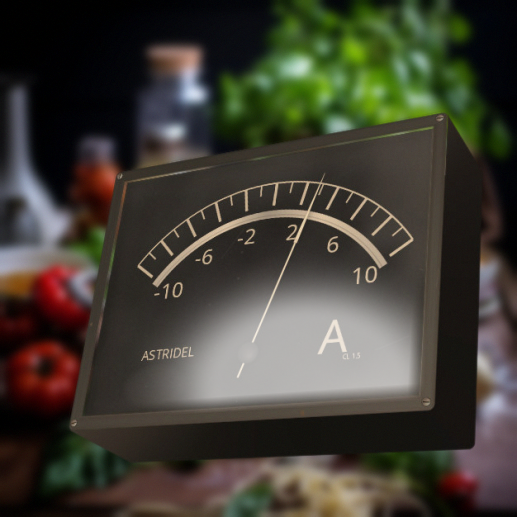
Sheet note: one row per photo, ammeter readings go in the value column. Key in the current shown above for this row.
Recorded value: 3 A
